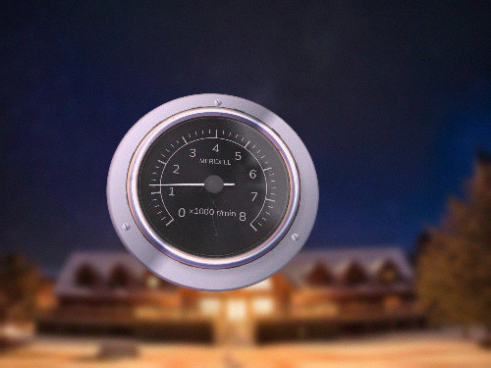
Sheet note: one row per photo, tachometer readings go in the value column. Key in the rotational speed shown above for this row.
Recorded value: 1200 rpm
